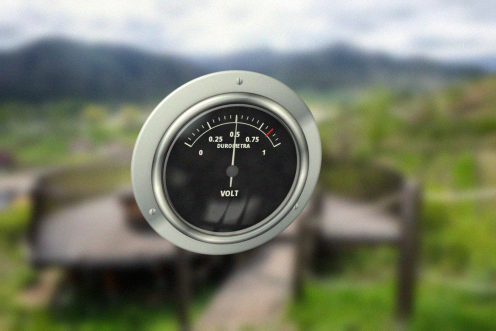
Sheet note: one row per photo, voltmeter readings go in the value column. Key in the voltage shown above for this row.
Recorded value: 0.5 V
